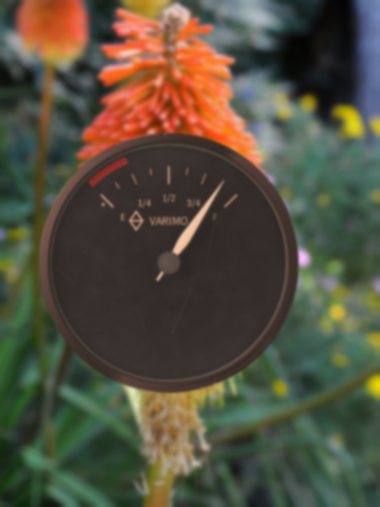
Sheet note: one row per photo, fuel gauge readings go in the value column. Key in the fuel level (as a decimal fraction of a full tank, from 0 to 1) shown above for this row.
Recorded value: 0.875
